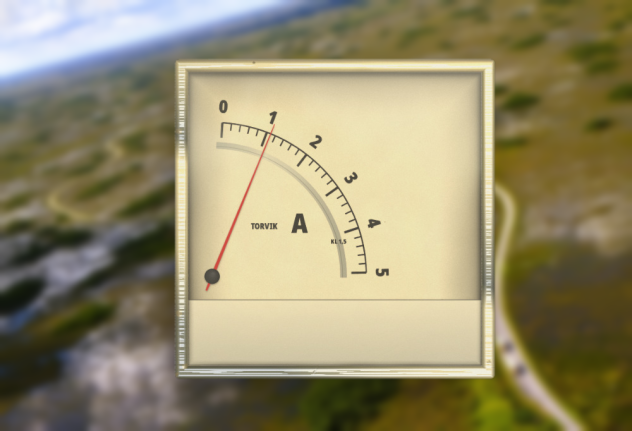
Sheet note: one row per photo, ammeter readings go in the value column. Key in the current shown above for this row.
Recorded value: 1.1 A
